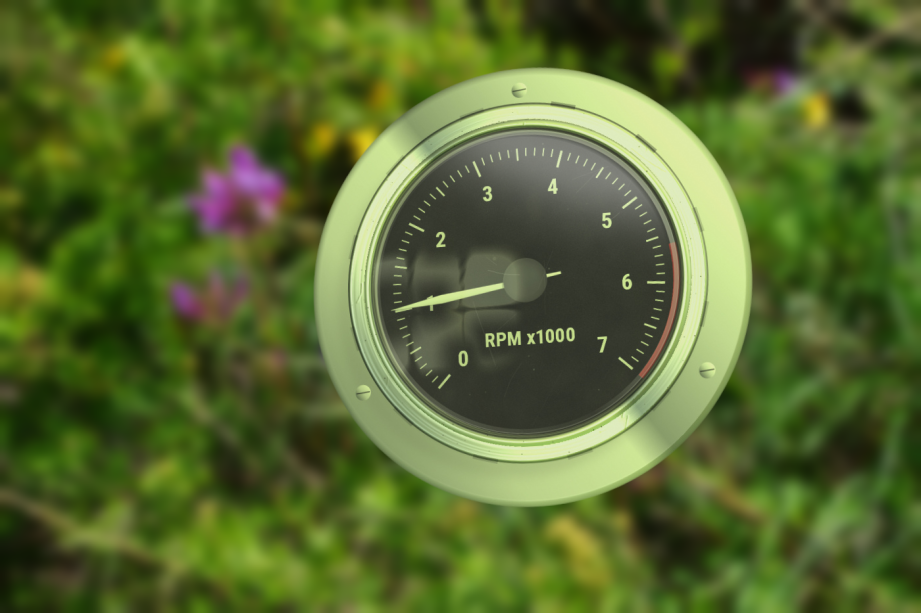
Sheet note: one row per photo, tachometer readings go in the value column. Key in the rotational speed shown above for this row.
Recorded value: 1000 rpm
